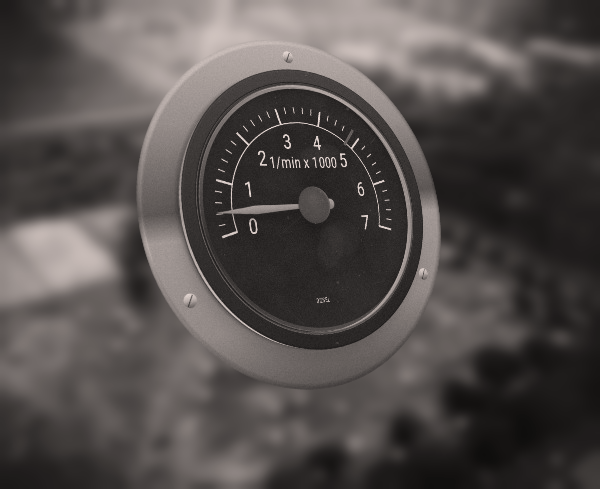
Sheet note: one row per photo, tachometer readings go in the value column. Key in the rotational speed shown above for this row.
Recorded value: 400 rpm
